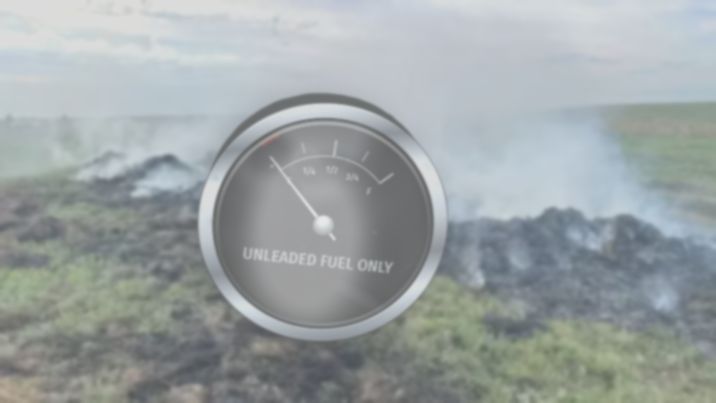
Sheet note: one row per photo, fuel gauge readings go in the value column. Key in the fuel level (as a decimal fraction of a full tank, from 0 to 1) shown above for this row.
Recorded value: 0
